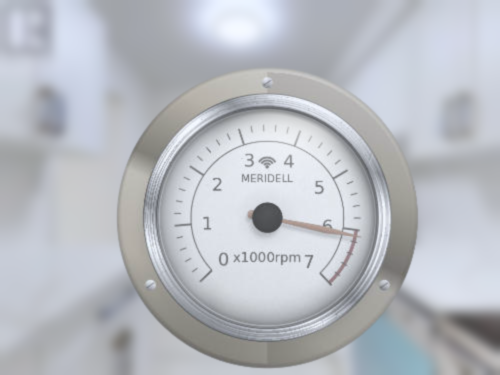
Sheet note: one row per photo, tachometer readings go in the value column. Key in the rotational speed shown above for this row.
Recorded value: 6100 rpm
